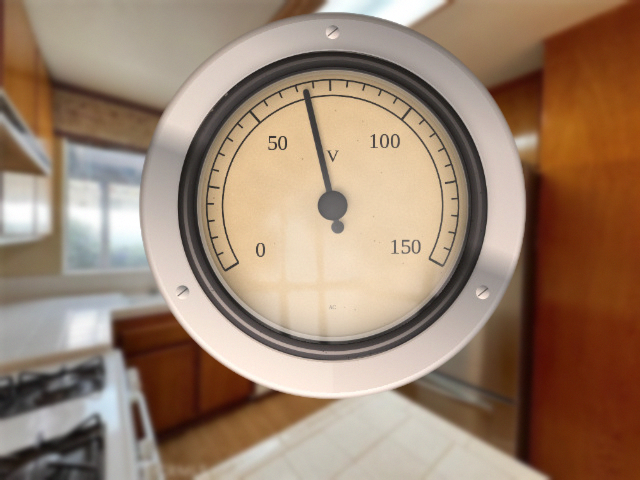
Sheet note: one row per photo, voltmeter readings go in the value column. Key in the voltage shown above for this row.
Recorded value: 67.5 V
